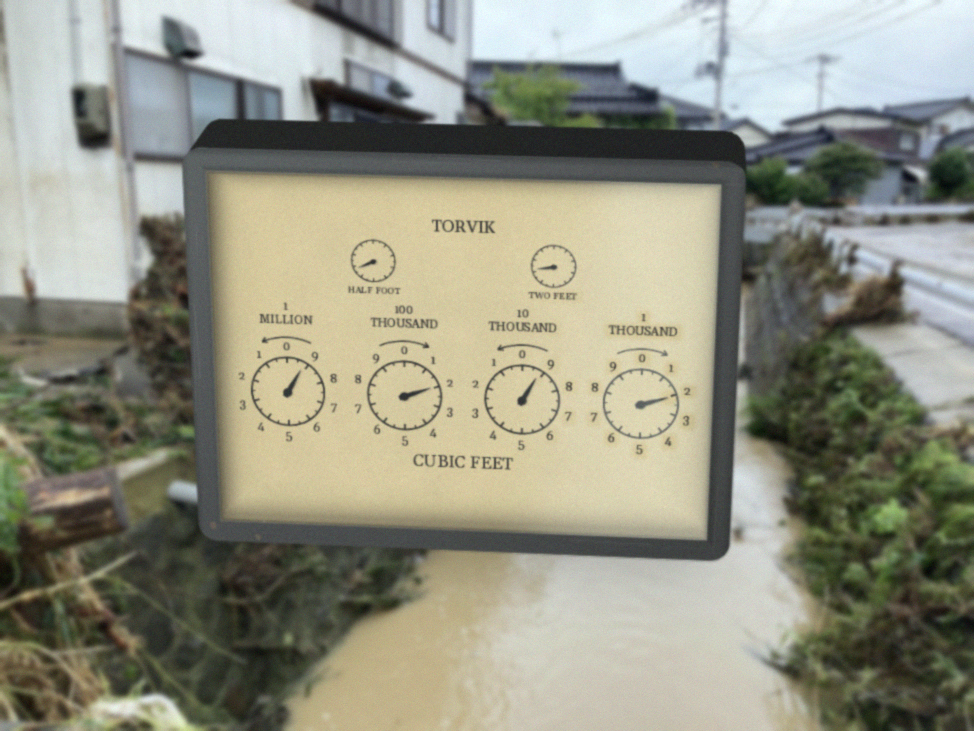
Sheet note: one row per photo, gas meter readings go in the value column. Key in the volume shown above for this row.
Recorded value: 919200 ft³
